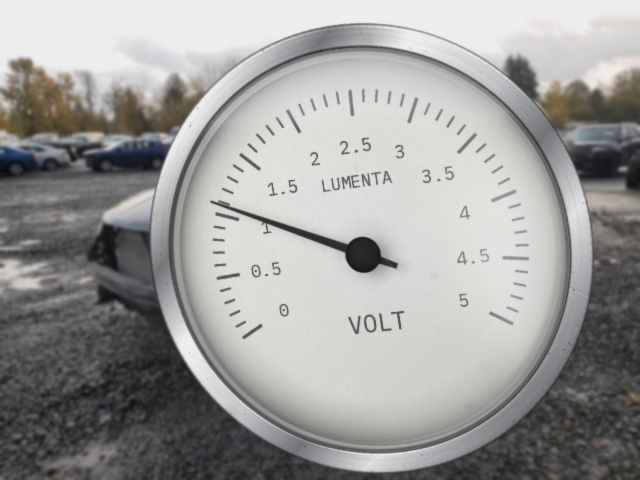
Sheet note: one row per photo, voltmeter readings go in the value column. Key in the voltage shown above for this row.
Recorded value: 1.1 V
